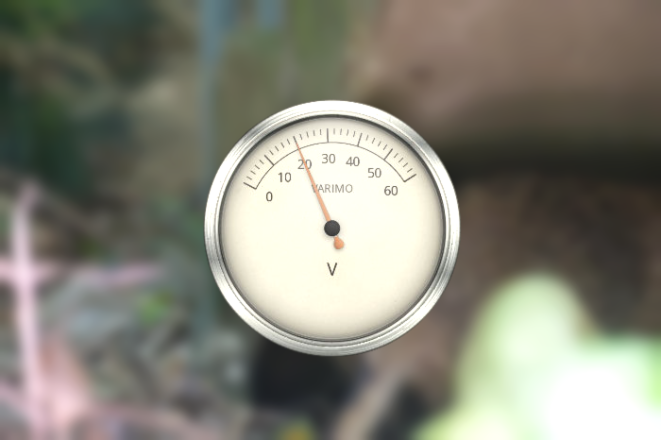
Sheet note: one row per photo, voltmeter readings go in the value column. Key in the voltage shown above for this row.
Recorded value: 20 V
